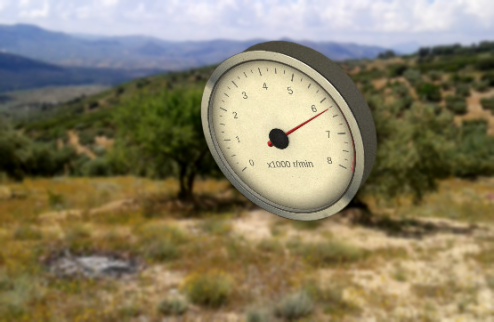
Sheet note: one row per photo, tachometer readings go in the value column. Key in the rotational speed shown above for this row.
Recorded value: 6250 rpm
